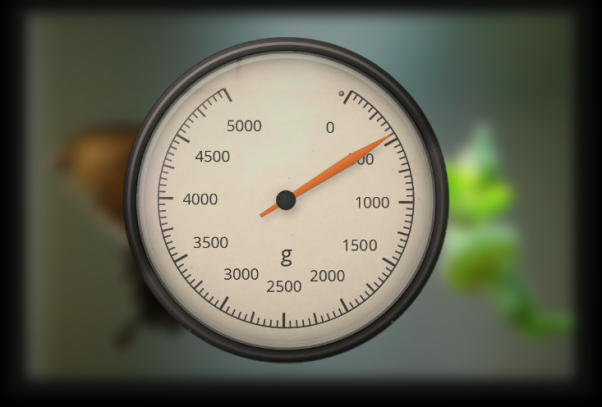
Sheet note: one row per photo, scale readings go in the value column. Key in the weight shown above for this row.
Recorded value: 450 g
